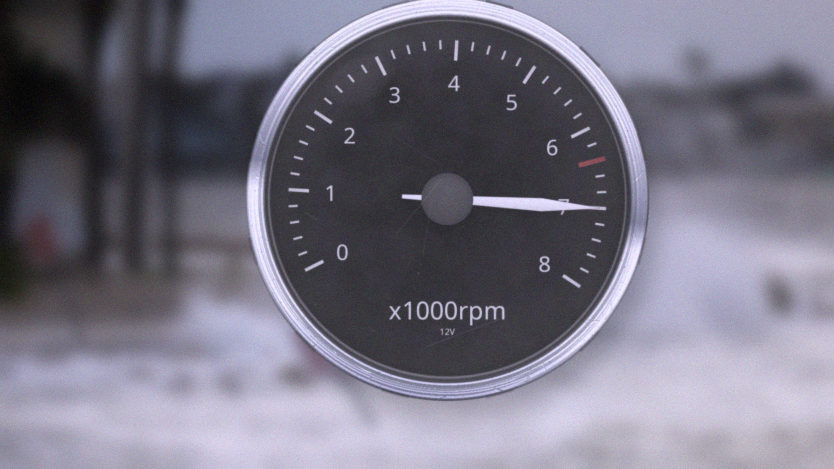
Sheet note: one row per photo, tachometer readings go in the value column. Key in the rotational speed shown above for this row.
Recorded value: 7000 rpm
